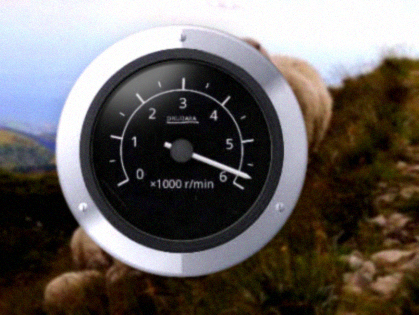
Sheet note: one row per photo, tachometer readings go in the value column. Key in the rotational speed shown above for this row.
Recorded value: 5750 rpm
